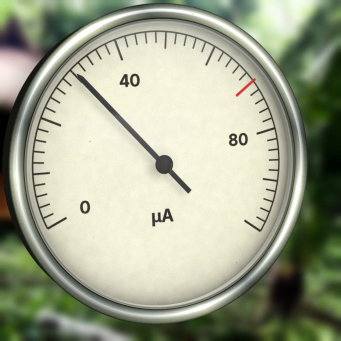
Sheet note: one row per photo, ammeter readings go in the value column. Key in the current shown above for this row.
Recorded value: 30 µA
